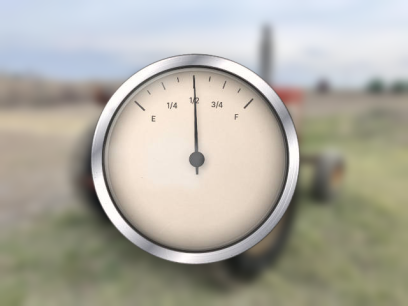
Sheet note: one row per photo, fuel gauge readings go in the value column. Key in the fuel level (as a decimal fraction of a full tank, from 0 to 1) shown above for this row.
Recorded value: 0.5
